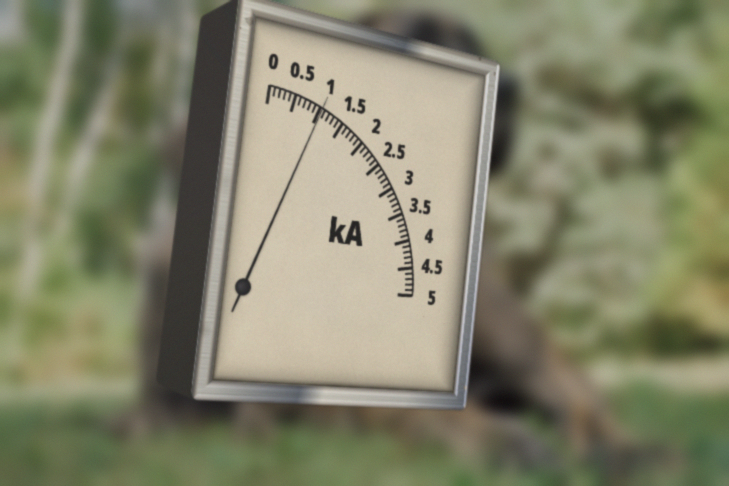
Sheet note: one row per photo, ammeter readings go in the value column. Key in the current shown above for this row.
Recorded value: 1 kA
